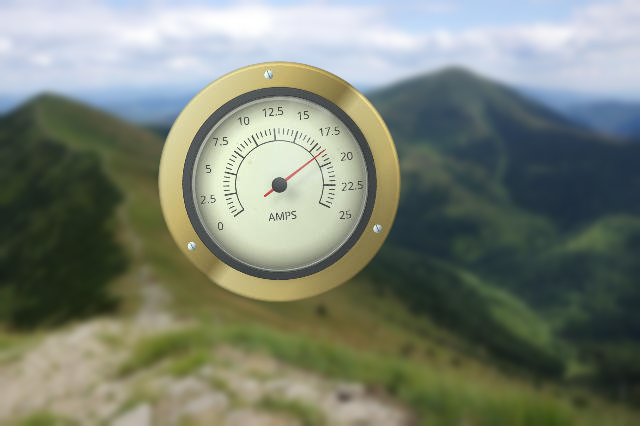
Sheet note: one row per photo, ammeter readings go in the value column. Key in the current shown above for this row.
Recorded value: 18.5 A
